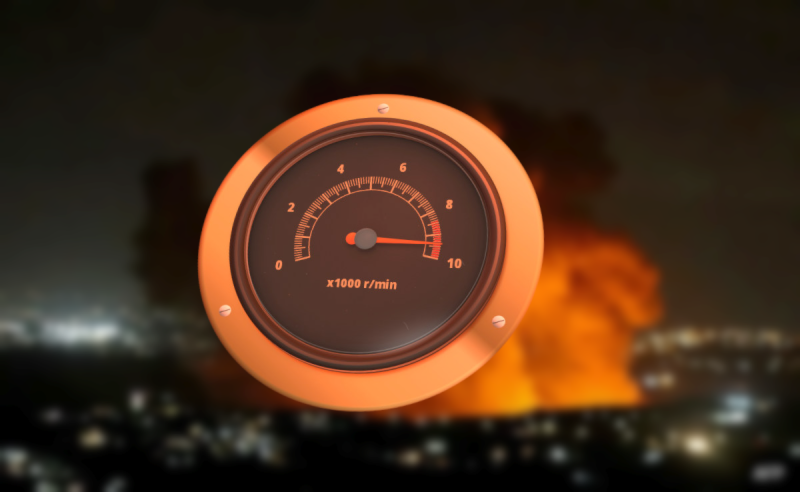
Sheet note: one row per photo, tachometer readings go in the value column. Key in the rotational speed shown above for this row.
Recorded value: 9500 rpm
